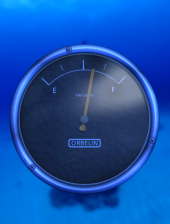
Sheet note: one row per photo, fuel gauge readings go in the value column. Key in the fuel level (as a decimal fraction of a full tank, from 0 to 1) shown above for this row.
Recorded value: 0.625
